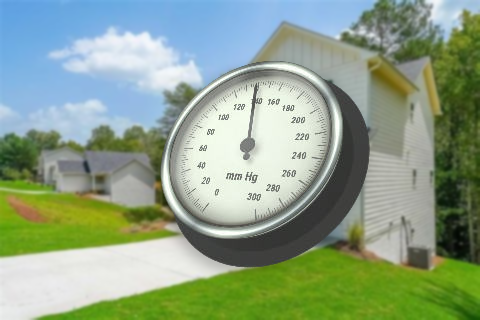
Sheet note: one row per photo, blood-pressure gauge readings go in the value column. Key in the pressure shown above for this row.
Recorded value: 140 mmHg
